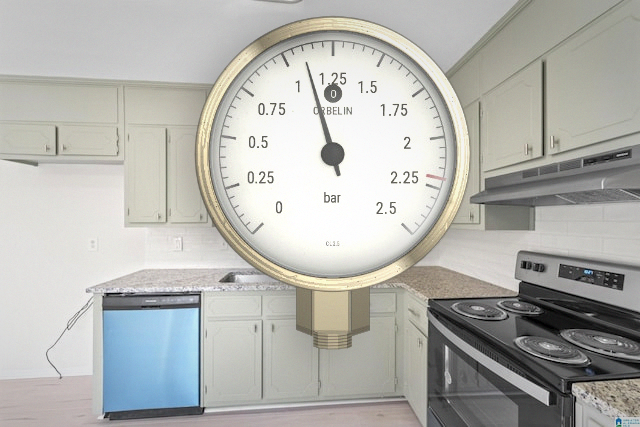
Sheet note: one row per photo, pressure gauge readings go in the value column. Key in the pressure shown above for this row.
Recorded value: 1.1 bar
